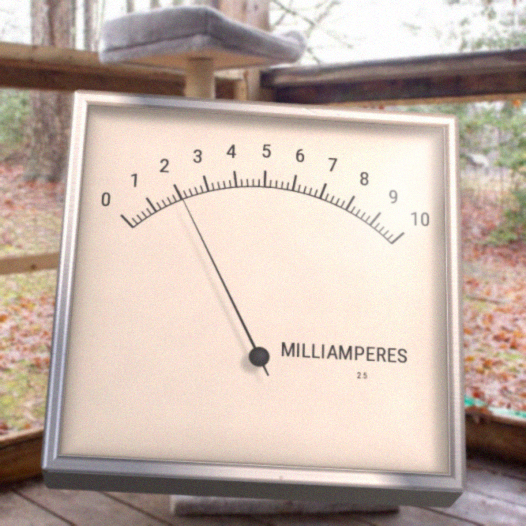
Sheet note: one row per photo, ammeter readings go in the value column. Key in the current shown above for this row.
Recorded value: 2 mA
